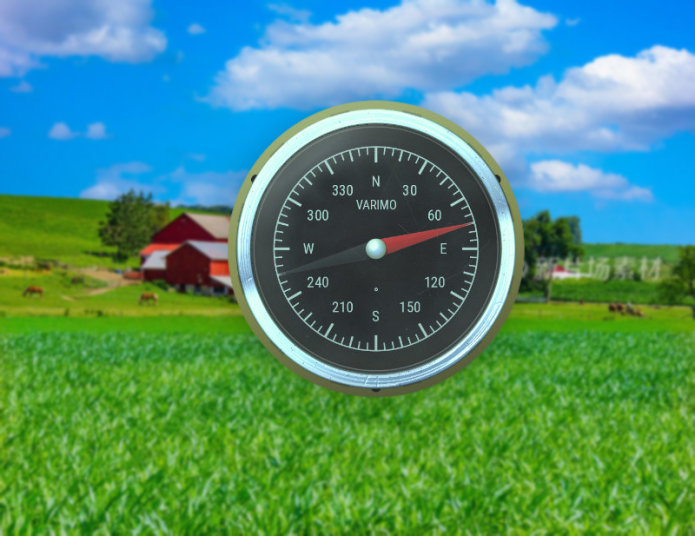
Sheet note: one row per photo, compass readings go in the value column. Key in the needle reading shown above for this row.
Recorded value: 75 °
